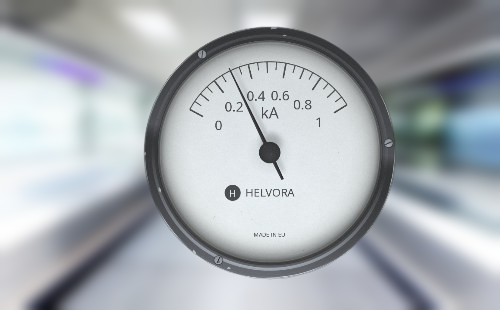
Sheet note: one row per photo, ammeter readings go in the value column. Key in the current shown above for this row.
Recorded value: 0.3 kA
